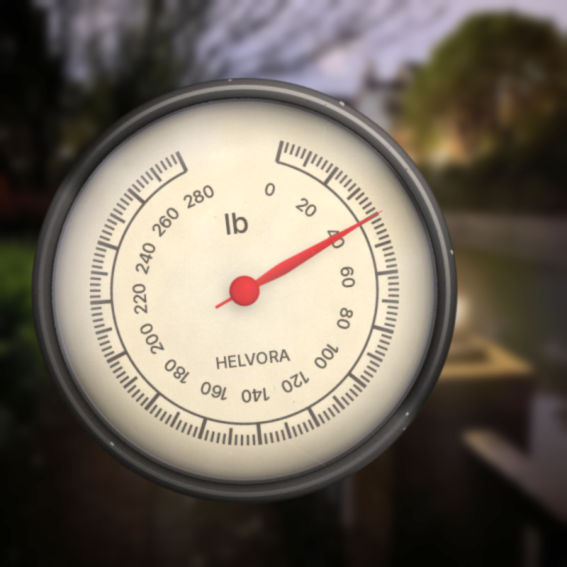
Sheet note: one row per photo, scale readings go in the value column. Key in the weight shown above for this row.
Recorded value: 40 lb
